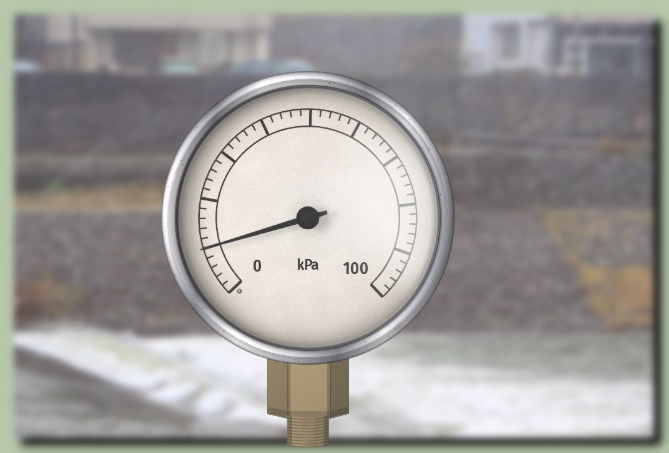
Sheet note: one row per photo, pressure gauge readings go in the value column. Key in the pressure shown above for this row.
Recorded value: 10 kPa
